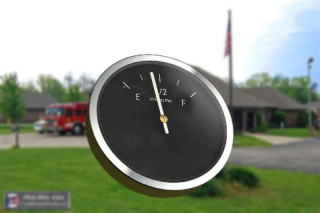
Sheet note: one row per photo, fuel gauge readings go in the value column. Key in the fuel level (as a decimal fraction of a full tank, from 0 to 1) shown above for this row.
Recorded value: 0.375
